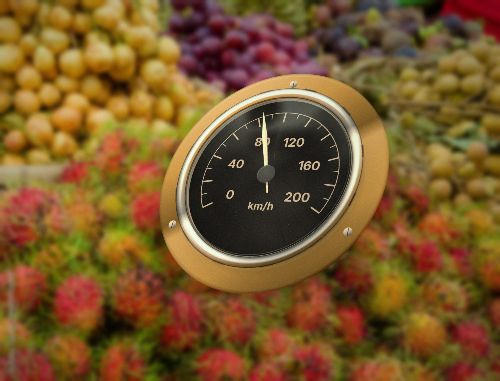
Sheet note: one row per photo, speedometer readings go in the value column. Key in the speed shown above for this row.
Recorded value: 85 km/h
